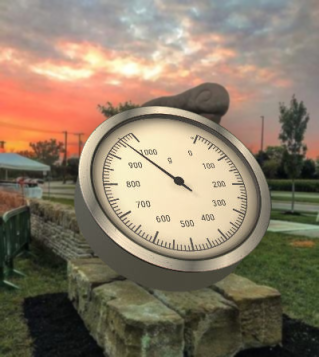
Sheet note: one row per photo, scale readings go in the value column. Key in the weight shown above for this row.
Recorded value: 950 g
